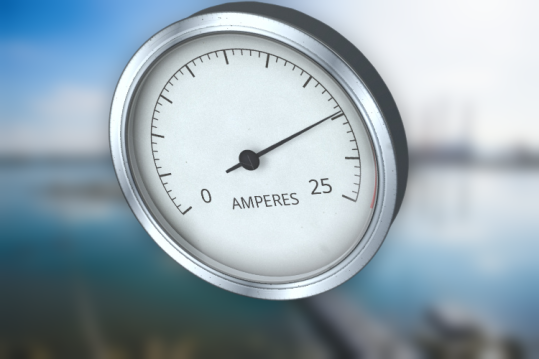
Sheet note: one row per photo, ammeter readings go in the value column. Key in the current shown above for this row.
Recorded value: 19.75 A
